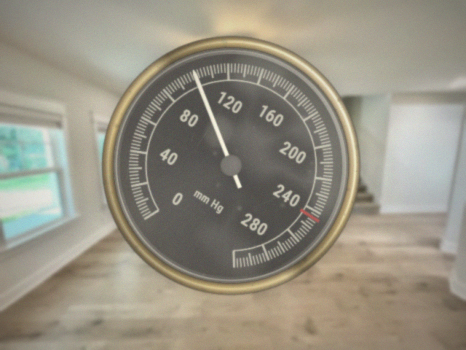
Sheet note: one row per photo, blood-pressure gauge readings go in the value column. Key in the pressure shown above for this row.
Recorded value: 100 mmHg
